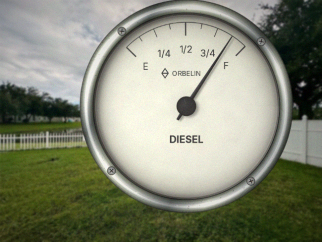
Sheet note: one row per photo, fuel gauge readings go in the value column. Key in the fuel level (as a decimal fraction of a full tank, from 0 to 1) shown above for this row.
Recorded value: 0.875
